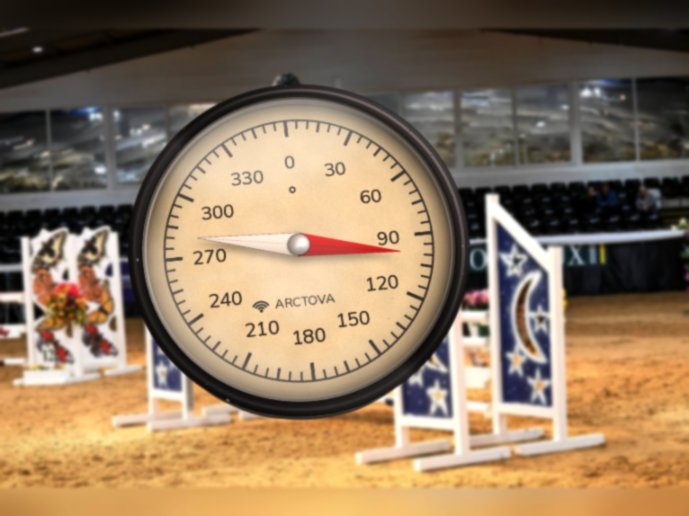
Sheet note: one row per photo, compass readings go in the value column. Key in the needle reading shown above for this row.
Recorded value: 100 °
